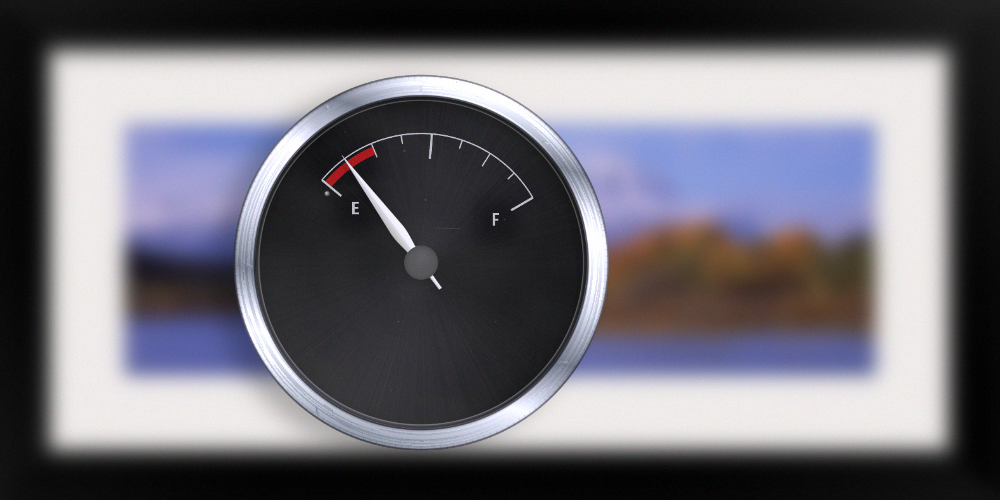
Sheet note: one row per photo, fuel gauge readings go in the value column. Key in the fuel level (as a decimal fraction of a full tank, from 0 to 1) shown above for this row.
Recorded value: 0.125
